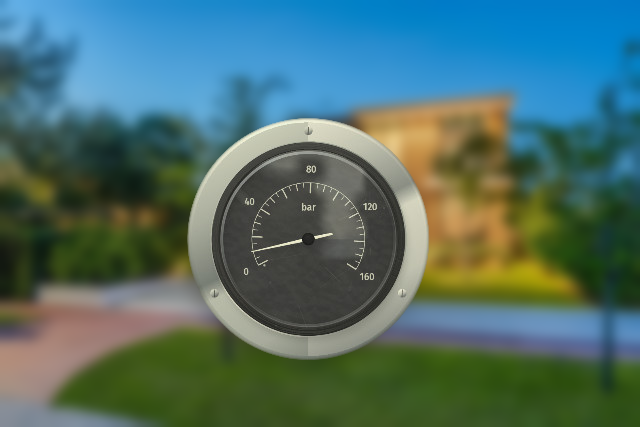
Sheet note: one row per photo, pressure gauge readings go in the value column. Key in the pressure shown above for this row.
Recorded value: 10 bar
